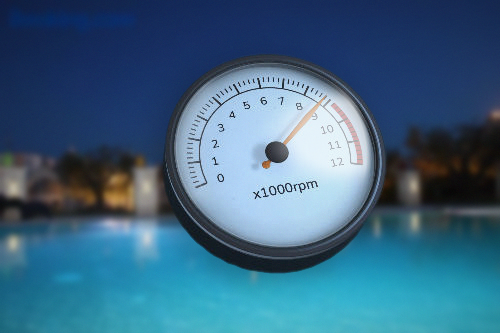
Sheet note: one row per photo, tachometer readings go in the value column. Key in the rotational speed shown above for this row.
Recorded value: 8800 rpm
